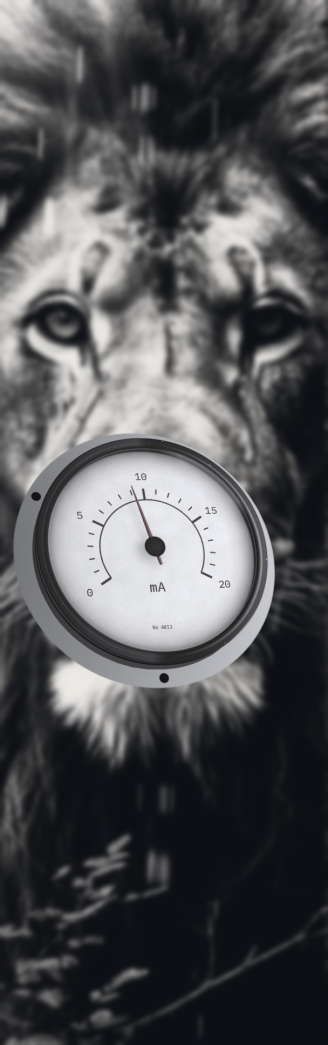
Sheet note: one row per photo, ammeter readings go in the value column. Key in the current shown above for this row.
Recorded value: 9 mA
